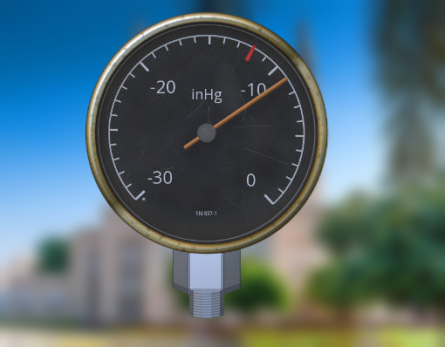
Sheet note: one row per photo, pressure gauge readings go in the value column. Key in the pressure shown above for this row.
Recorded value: -9 inHg
